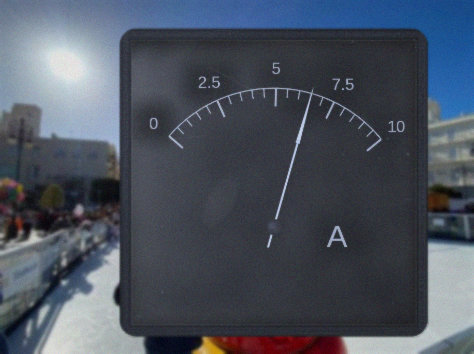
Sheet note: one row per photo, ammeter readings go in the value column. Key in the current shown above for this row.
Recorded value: 6.5 A
